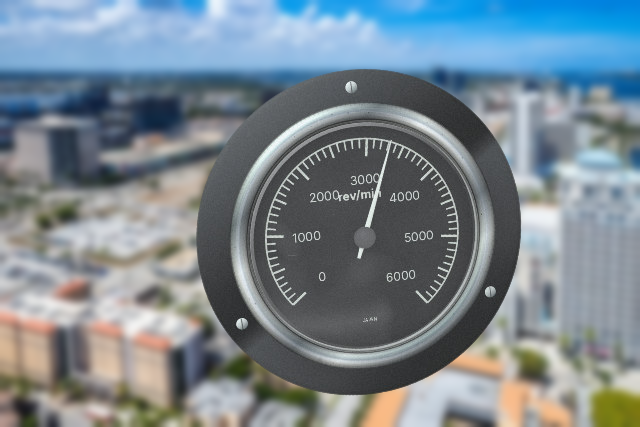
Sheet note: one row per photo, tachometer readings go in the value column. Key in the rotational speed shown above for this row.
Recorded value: 3300 rpm
